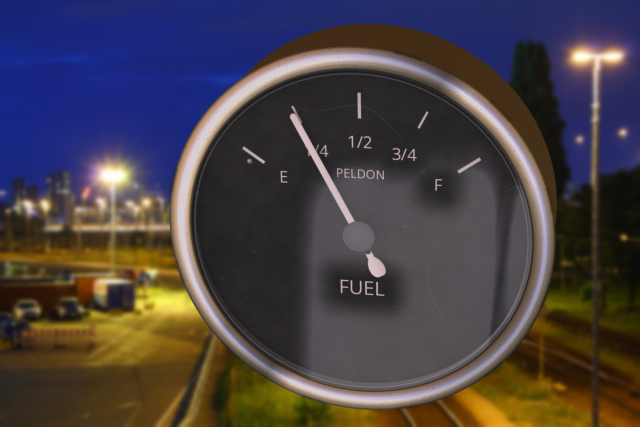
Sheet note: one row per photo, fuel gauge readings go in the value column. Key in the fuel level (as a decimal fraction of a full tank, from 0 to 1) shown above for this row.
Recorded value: 0.25
